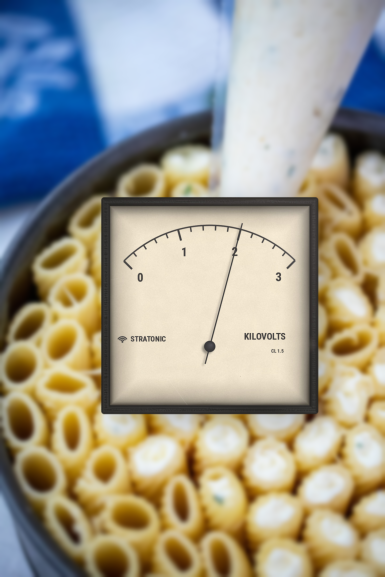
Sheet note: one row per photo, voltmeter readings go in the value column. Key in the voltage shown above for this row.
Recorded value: 2 kV
